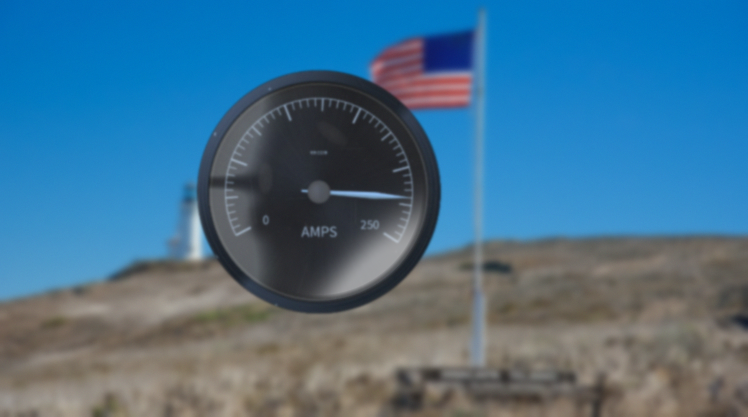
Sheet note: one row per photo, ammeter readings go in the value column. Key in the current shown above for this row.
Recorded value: 220 A
